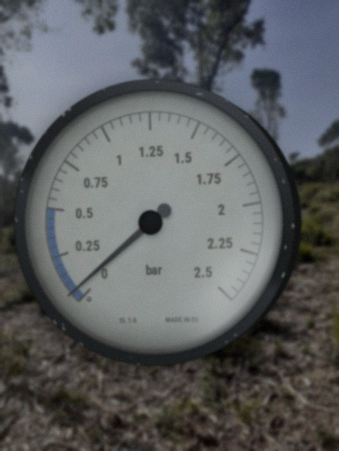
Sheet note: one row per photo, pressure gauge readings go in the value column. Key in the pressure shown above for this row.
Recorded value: 0.05 bar
